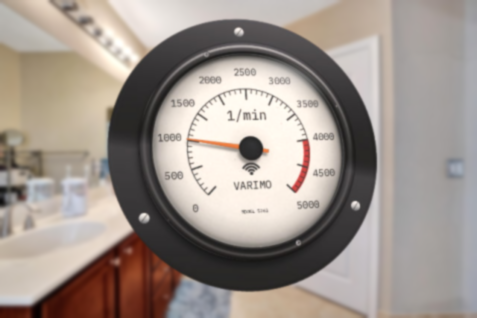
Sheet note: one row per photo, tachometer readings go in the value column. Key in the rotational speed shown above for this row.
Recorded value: 1000 rpm
